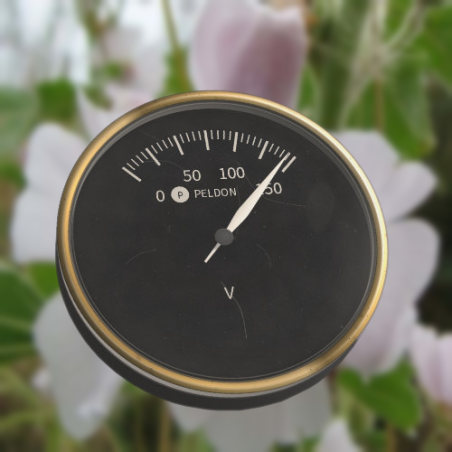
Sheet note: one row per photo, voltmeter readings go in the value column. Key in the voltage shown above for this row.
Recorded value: 145 V
